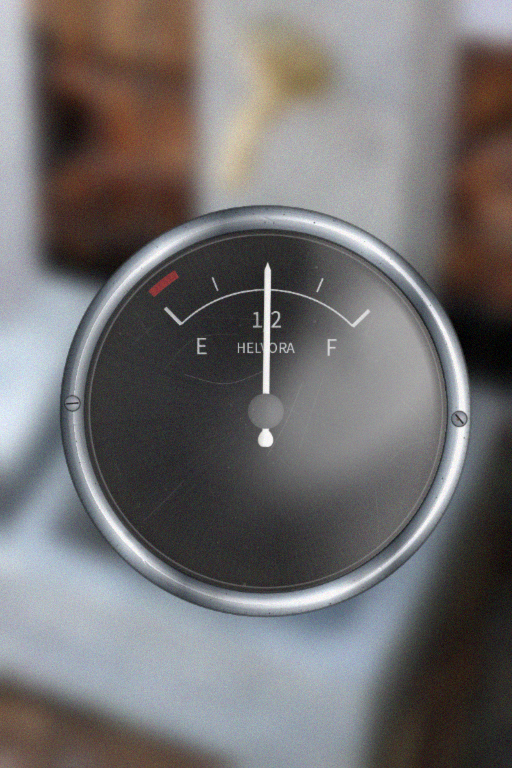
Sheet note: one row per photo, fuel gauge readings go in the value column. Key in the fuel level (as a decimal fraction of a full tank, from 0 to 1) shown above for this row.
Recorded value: 0.5
